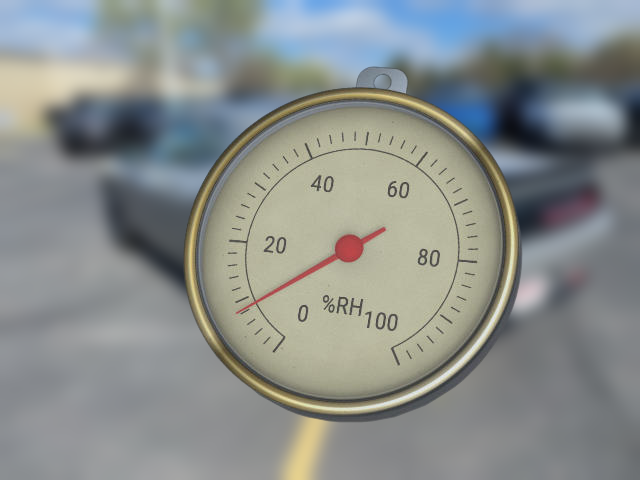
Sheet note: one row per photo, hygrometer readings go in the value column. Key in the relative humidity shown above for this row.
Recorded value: 8 %
